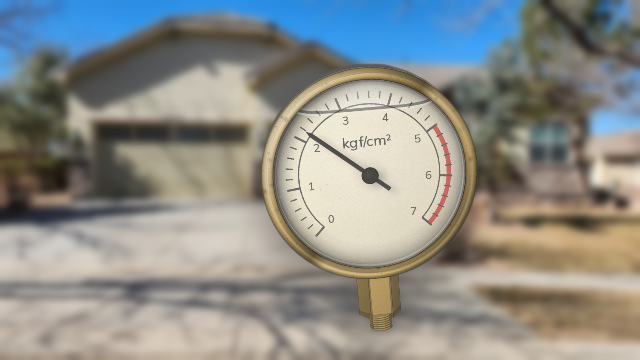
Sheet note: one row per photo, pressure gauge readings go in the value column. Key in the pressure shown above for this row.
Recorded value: 2.2 kg/cm²
